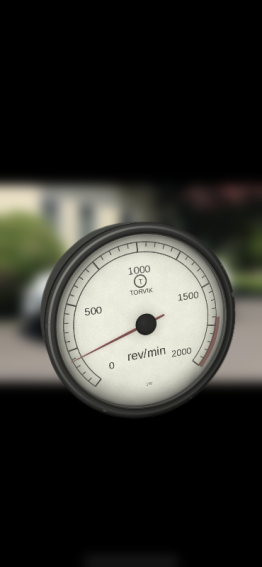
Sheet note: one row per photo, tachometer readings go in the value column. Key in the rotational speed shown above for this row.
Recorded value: 200 rpm
